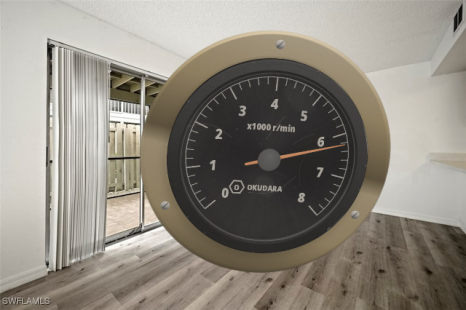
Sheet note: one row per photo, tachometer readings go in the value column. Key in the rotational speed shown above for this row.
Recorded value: 6200 rpm
